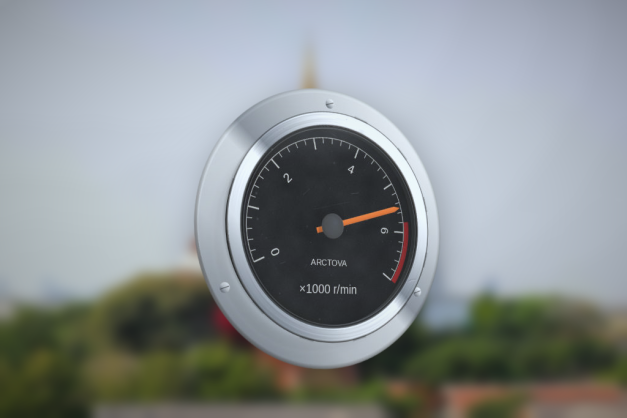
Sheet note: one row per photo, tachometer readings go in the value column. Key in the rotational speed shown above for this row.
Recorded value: 5500 rpm
